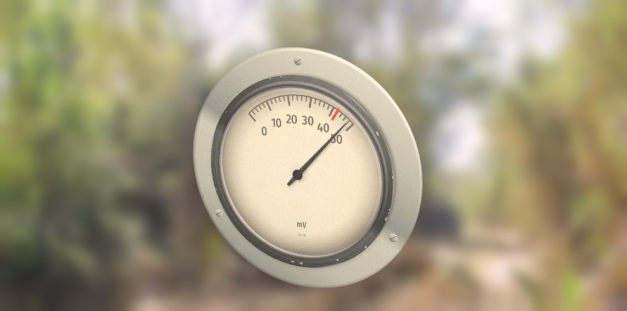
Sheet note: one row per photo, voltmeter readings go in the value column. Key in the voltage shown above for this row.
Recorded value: 48 mV
